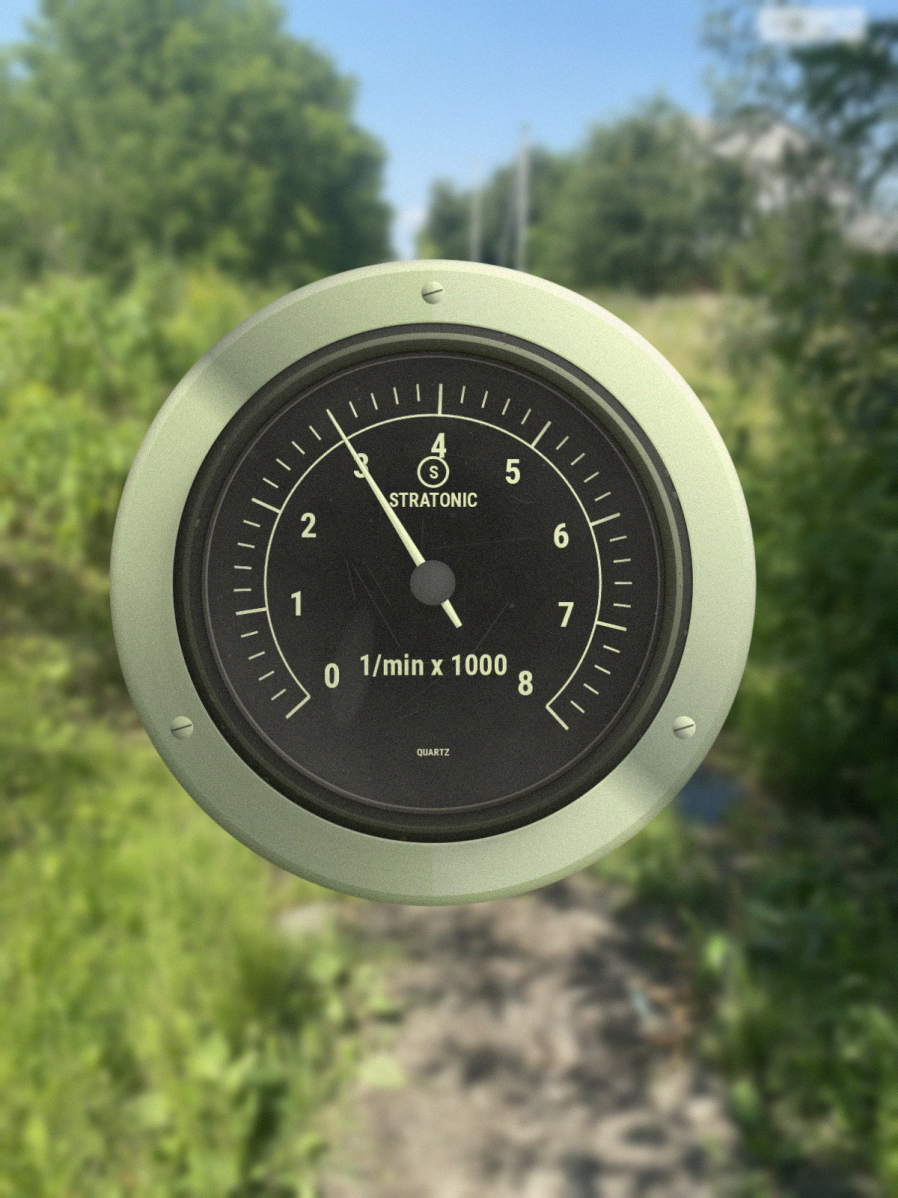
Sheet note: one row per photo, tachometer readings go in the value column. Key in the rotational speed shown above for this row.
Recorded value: 3000 rpm
